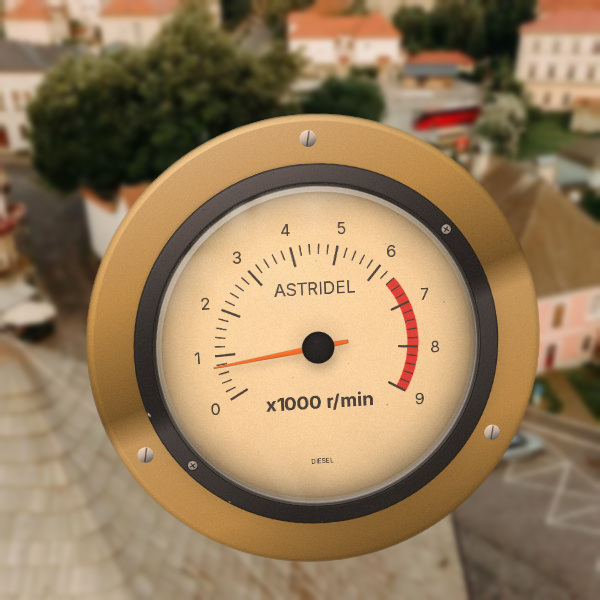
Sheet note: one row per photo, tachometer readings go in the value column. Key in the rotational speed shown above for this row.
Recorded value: 800 rpm
